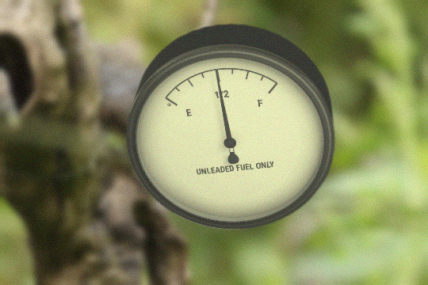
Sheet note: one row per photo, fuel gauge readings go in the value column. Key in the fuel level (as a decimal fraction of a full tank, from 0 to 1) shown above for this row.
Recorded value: 0.5
